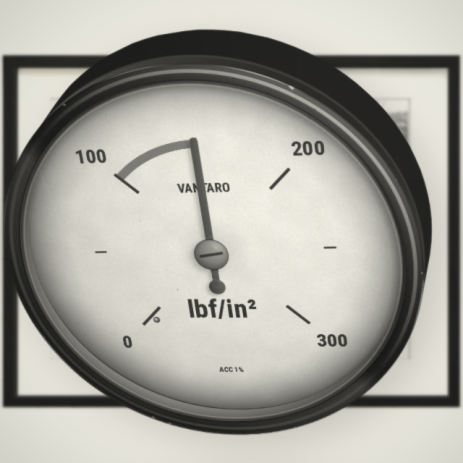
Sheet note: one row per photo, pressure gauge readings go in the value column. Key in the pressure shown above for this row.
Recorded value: 150 psi
